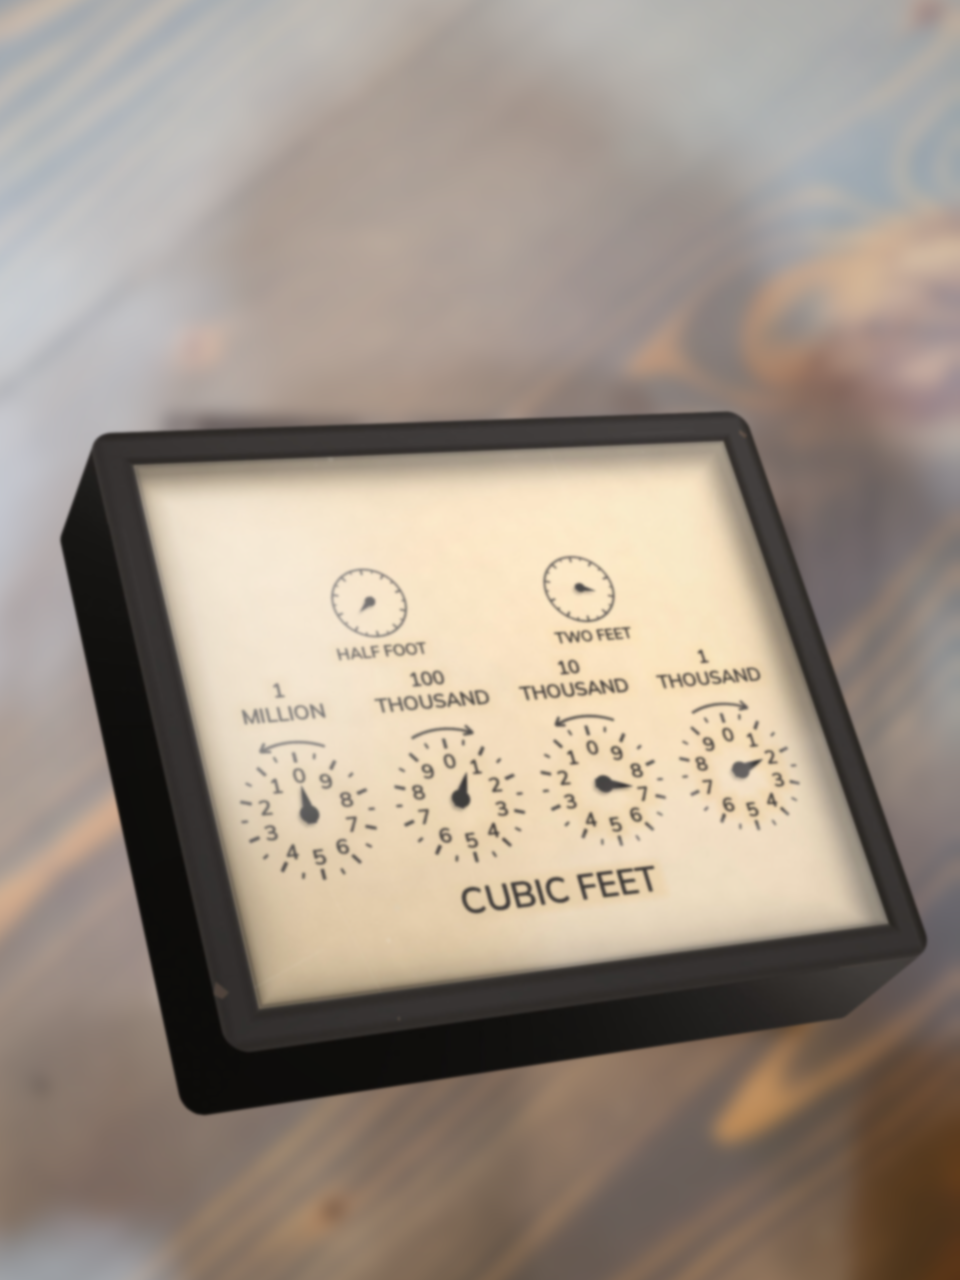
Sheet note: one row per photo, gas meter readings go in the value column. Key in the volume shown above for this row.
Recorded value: 7200 ft³
